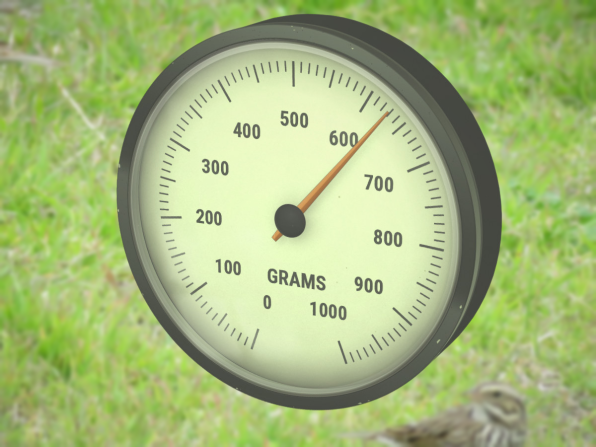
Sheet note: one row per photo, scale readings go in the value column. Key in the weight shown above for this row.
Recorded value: 630 g
